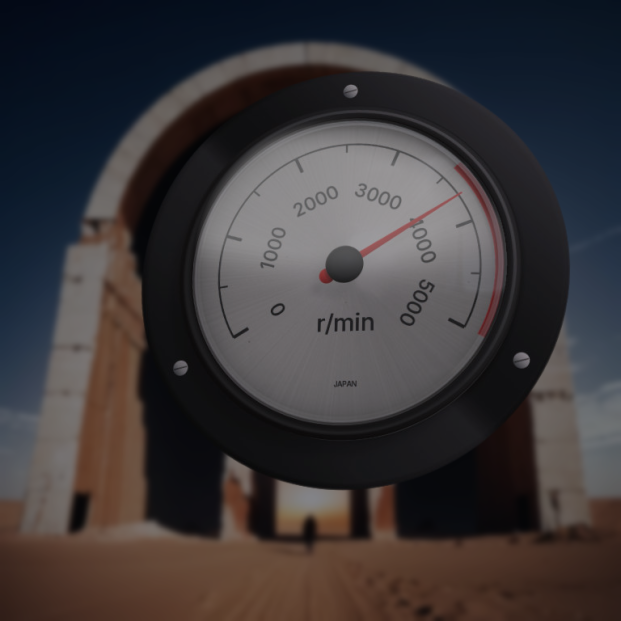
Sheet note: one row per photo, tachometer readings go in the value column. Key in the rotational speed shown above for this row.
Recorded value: 3750 rpm
